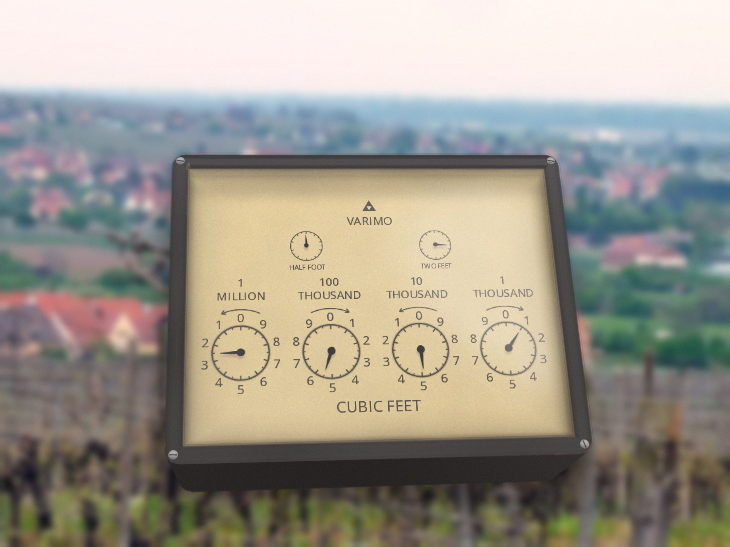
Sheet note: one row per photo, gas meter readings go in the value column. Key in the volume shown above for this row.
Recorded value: 255100 ft³
